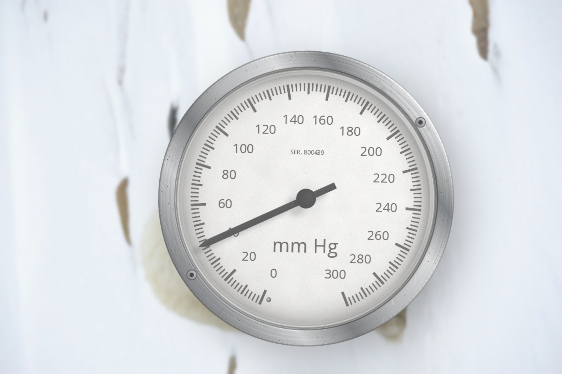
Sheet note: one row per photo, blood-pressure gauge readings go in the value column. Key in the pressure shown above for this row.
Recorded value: 40 mmHg
